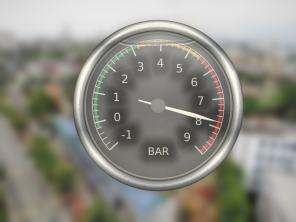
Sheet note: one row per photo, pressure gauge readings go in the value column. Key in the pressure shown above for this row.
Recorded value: 7.8 bar
